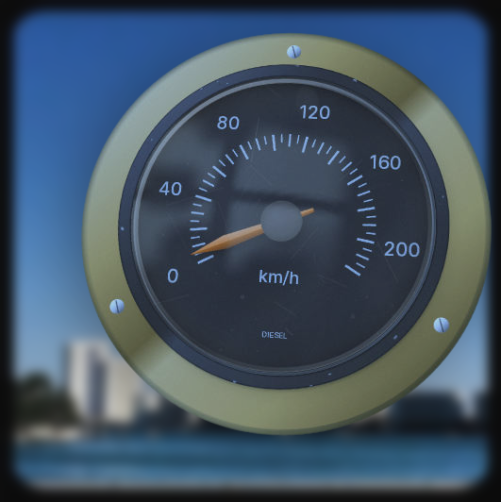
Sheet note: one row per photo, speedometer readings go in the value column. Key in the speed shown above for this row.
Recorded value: 5 km/h
